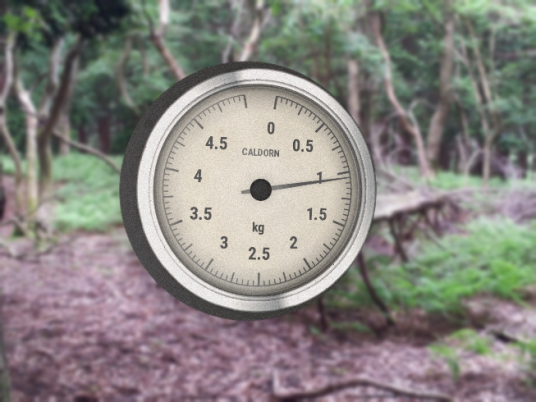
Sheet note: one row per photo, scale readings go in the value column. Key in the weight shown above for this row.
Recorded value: 1.05 kg
